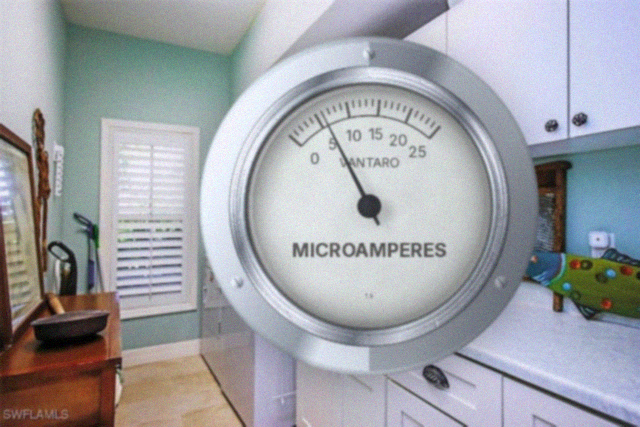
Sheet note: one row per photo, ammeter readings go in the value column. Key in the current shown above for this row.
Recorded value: 6 µA
